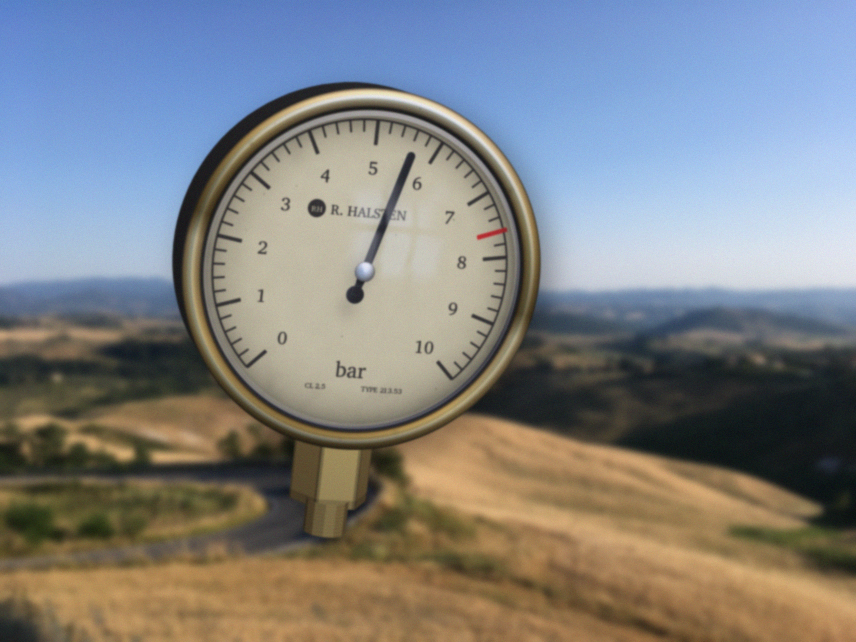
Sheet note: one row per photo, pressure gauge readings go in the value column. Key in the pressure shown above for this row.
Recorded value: 5.6 bar
